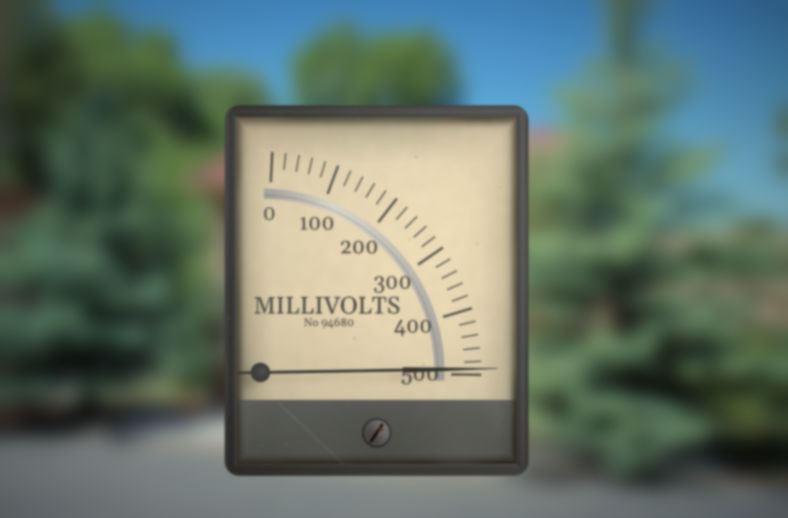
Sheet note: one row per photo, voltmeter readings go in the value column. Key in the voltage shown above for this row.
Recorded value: 490 mV
